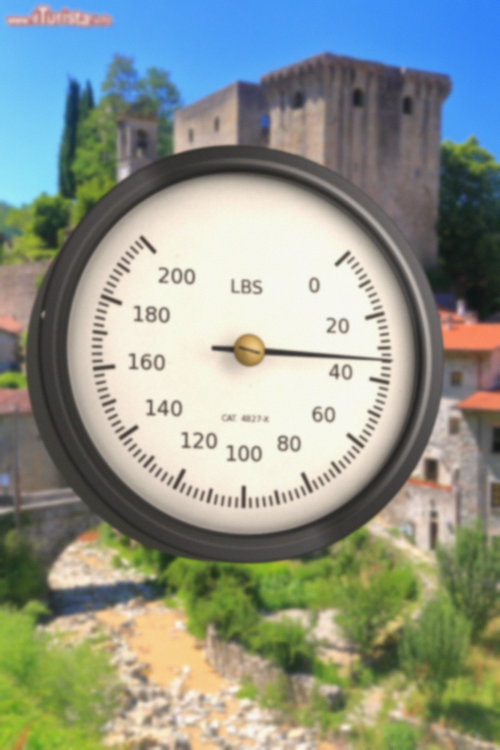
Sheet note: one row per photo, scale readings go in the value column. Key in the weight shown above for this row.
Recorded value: 34 lb
